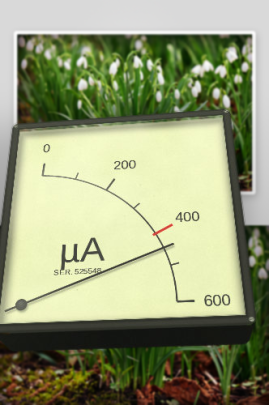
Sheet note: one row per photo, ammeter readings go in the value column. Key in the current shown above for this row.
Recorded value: 450 µA
